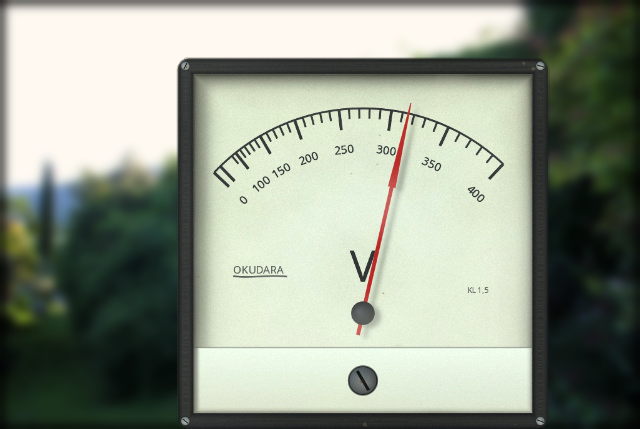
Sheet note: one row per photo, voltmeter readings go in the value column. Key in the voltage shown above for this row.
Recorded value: 315 V
